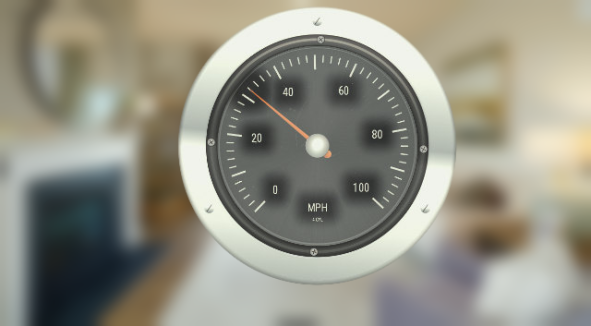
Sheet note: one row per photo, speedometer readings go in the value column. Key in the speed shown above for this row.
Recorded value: 32 mph
